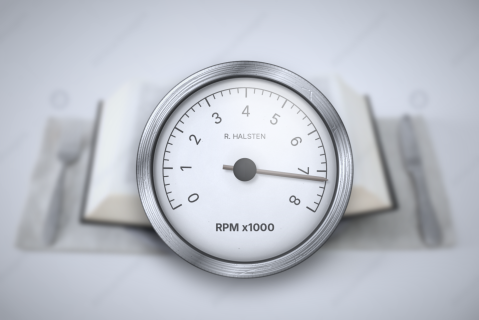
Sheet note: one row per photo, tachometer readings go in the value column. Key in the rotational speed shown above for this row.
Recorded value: 7200 rpm
